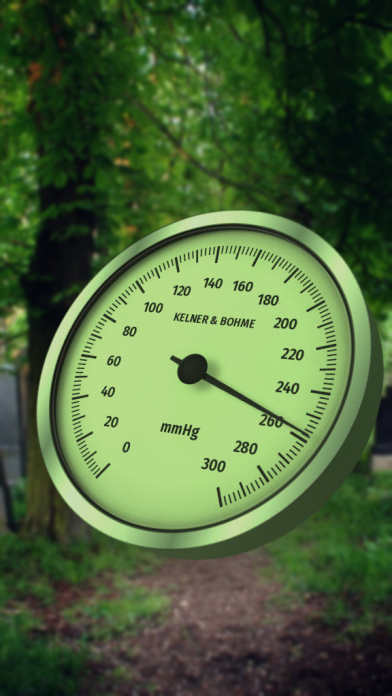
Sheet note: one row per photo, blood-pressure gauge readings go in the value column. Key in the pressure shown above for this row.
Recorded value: 258 mmHg
